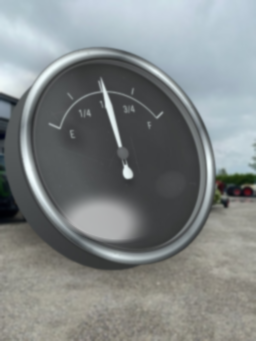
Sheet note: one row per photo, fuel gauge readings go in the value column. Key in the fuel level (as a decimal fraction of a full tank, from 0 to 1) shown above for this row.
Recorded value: 0.5
